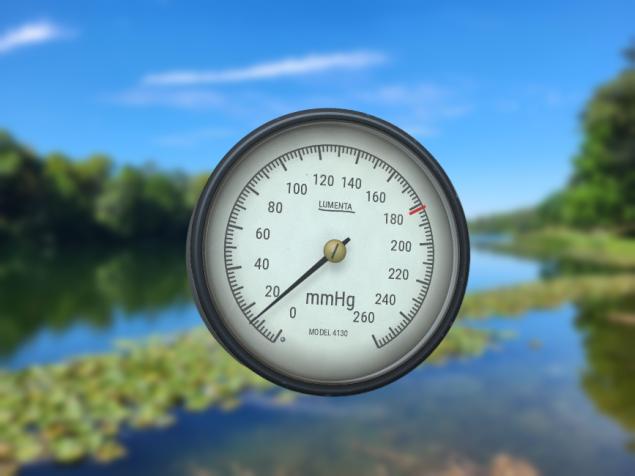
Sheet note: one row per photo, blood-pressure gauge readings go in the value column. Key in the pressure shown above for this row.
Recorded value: 14 mmHg
